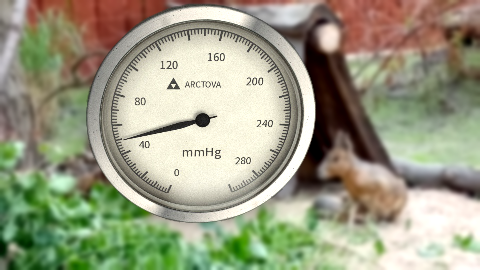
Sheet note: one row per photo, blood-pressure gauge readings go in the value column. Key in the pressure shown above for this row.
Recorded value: 50 mmHg
